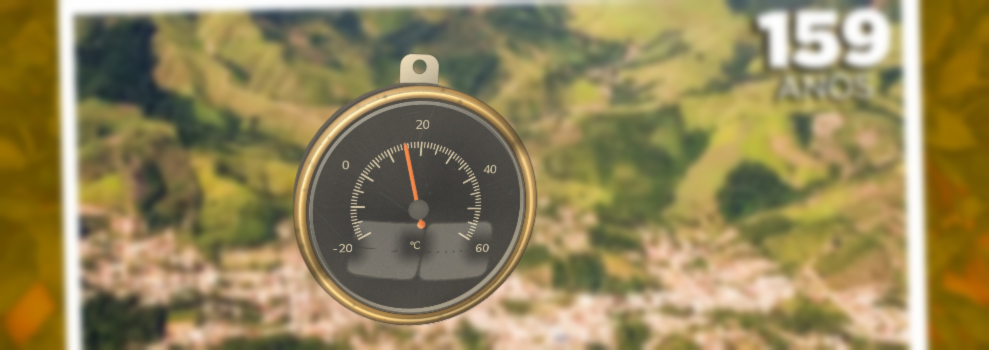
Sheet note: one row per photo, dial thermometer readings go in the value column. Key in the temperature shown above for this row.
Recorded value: 15 °C
